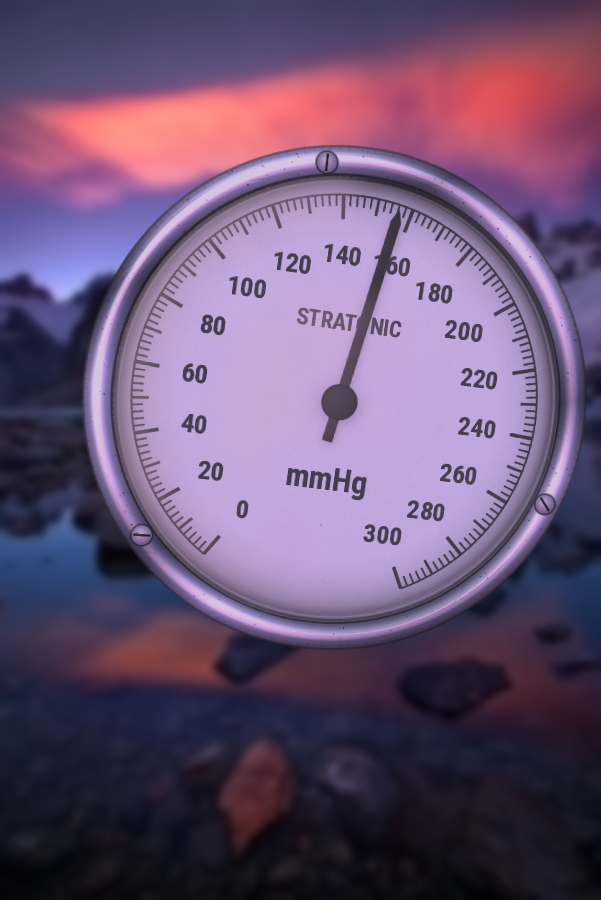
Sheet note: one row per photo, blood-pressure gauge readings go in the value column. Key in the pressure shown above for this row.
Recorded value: 156 mmHg
